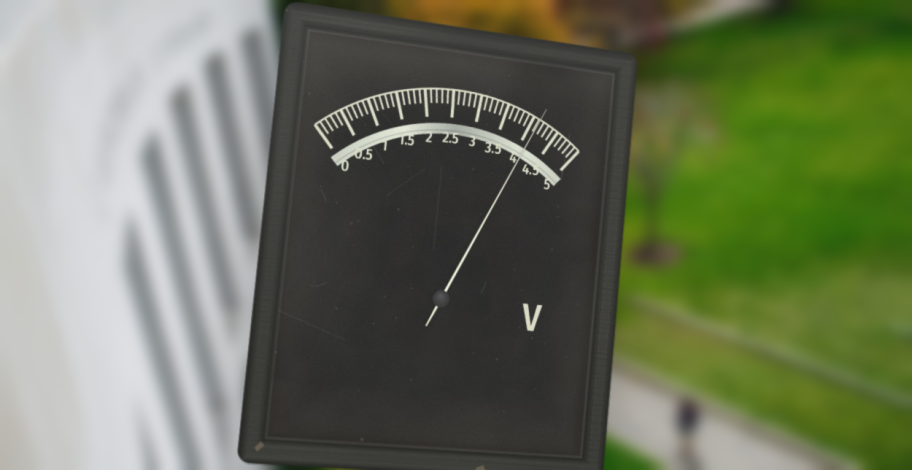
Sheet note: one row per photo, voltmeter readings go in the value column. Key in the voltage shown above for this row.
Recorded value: 4.1 V
